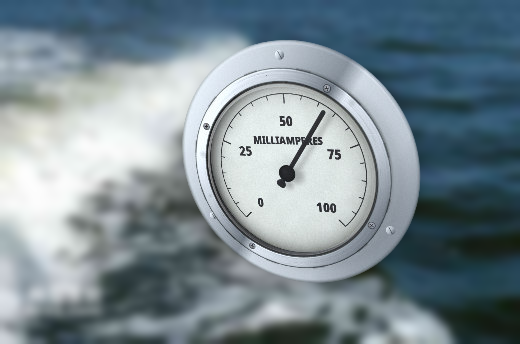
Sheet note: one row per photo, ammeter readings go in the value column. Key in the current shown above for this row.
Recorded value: 62.5 mA
